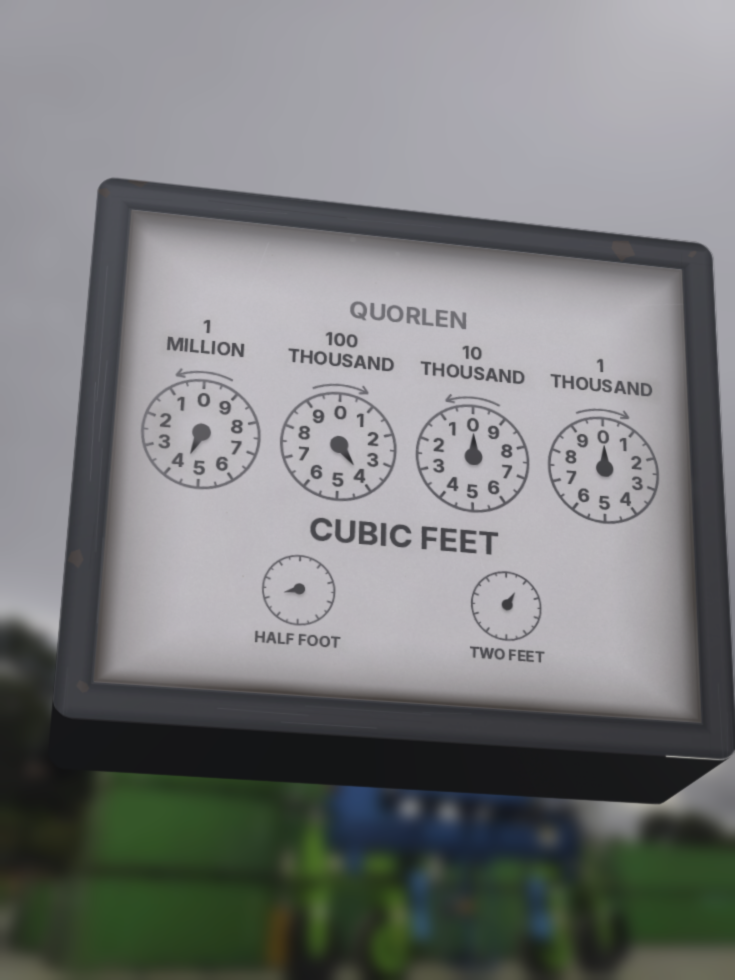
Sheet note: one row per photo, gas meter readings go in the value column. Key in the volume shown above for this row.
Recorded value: 440000 ft³
